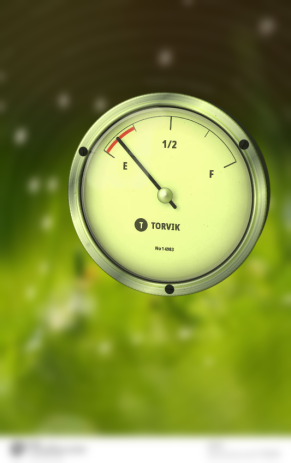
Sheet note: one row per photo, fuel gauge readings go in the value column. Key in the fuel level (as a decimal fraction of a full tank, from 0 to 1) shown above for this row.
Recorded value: 0.125
